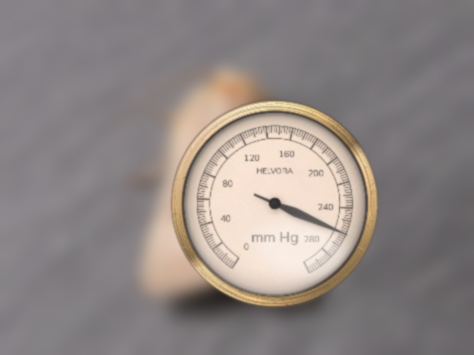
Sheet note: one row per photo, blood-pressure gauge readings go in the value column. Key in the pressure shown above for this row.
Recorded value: 260 mmHg
